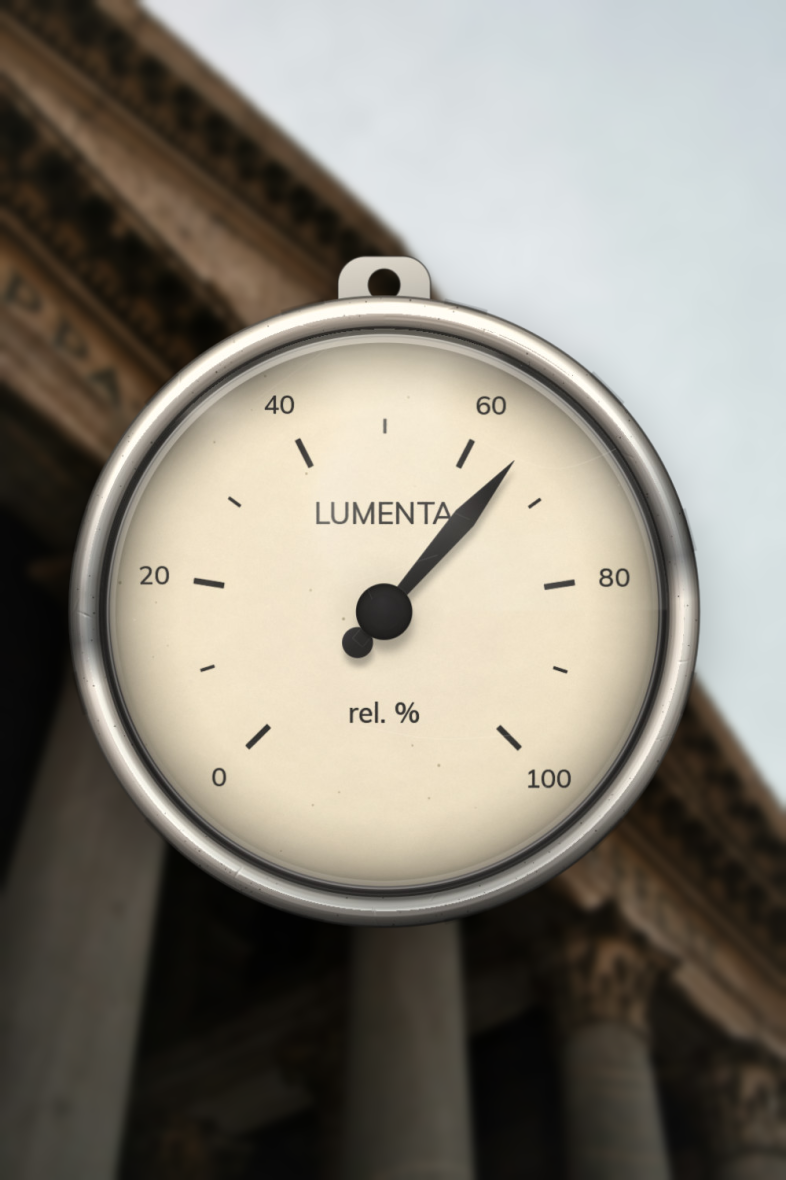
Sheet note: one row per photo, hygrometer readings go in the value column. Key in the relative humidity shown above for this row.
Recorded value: 65 %
